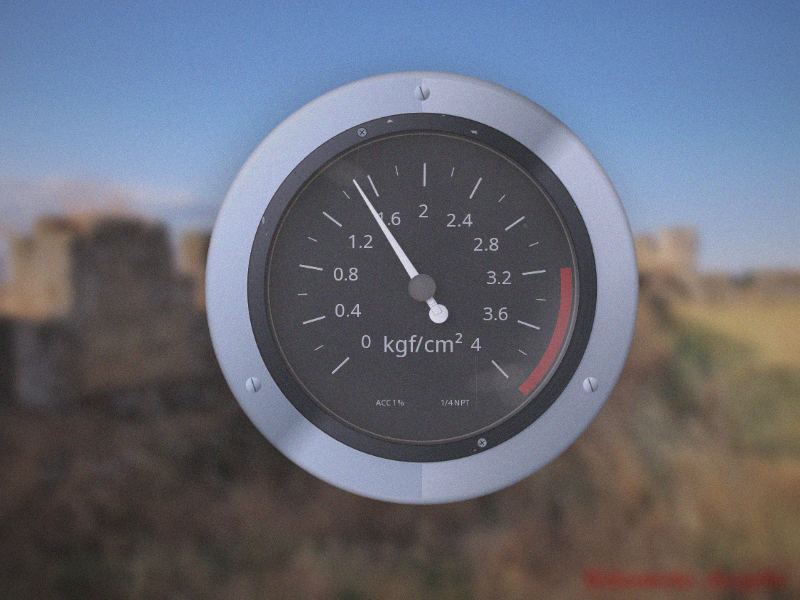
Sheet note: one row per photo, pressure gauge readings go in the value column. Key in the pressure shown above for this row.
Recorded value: 1.5 kg/cm²
